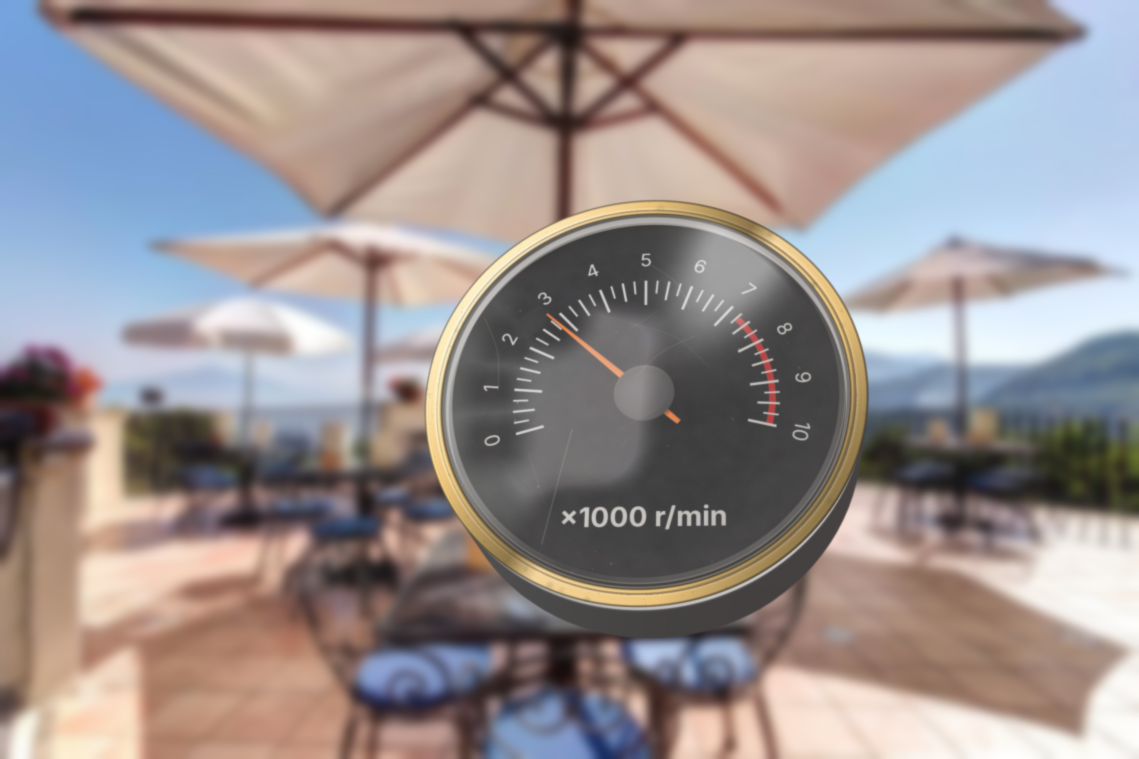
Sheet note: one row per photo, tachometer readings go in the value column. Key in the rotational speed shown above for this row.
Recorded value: 2750 rpm
